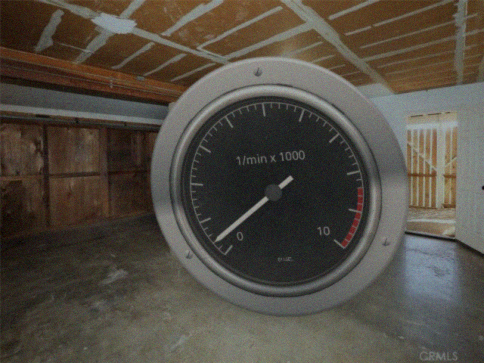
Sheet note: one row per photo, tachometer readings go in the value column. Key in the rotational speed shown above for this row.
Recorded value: 400 rpm
